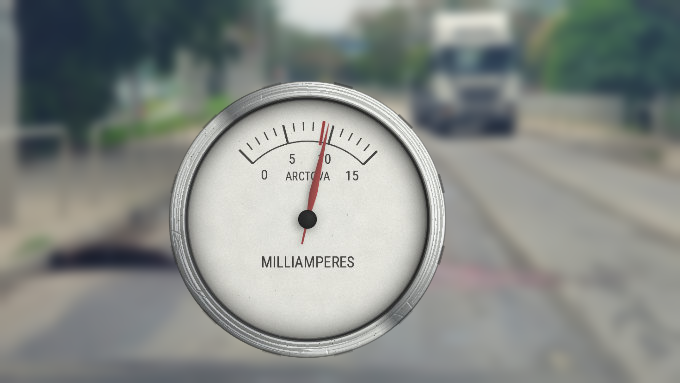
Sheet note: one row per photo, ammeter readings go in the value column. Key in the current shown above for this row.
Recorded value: 9.5 mA
